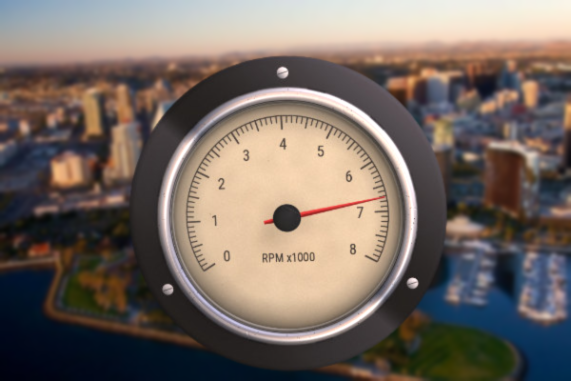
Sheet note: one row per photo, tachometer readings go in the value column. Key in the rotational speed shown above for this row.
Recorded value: 6700 rpm
